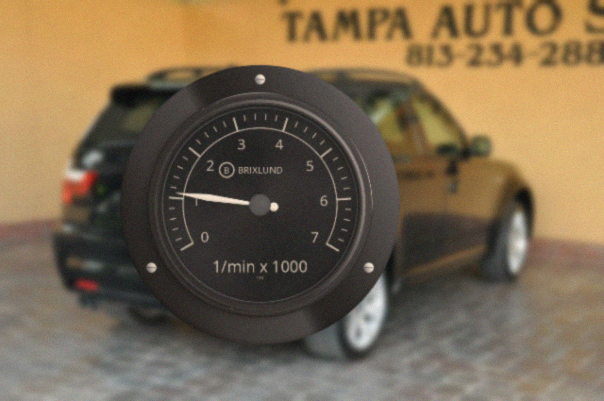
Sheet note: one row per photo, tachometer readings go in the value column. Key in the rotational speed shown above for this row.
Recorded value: 1100 rpm
